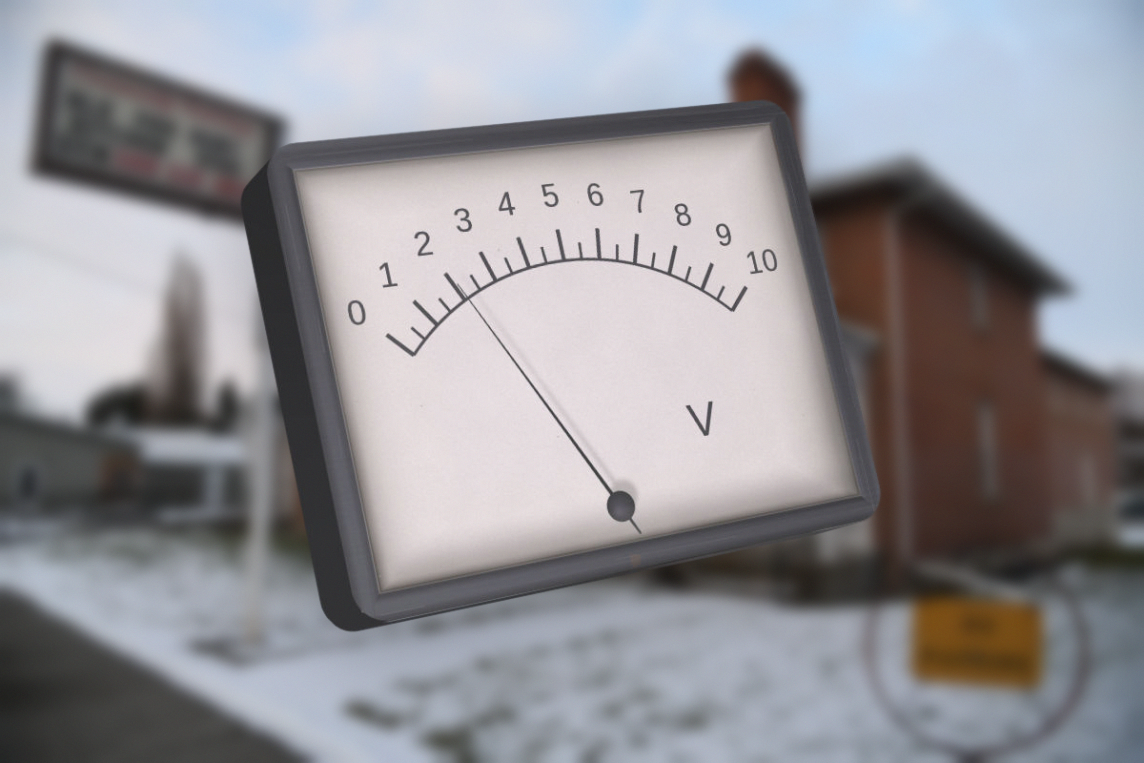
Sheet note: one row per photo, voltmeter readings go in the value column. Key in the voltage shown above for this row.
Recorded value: 2 V
